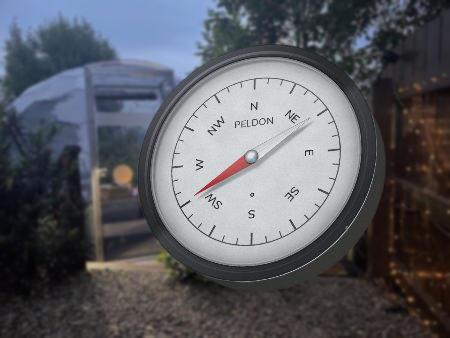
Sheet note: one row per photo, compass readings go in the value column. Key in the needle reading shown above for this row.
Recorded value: 240 °
